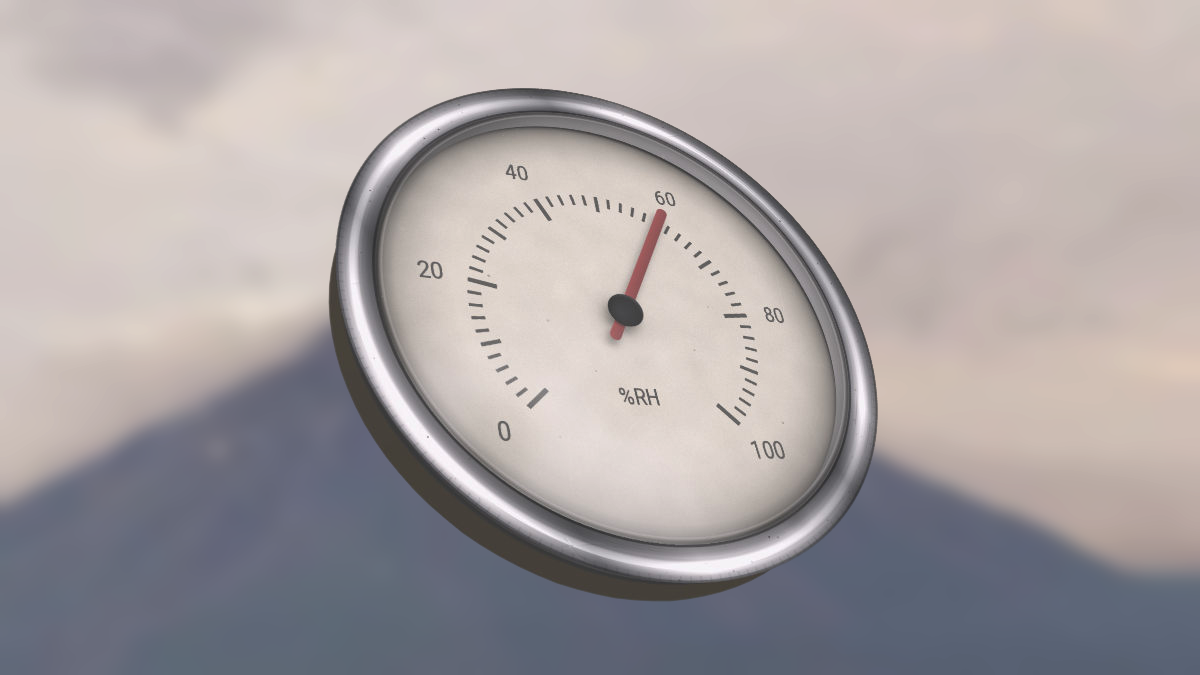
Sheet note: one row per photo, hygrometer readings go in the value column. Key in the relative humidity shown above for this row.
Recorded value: 60 %
